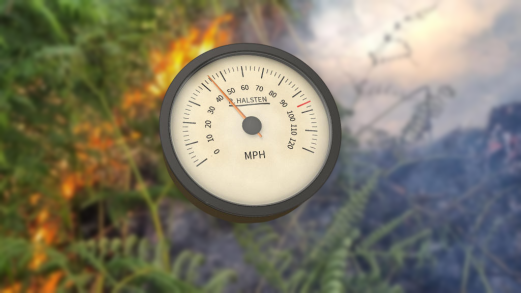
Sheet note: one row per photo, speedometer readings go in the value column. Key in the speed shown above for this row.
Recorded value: 44 mph
